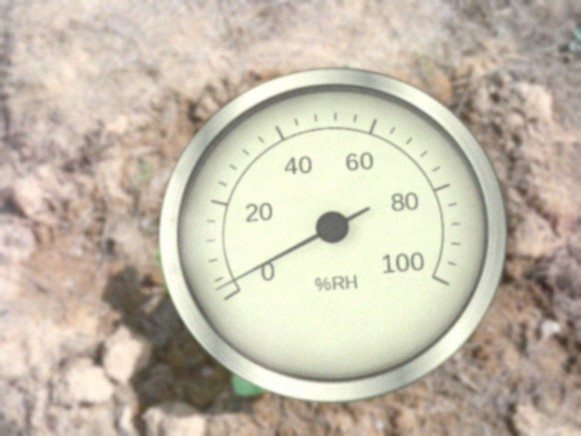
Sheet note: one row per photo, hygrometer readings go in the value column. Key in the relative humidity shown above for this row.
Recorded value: 2 %
